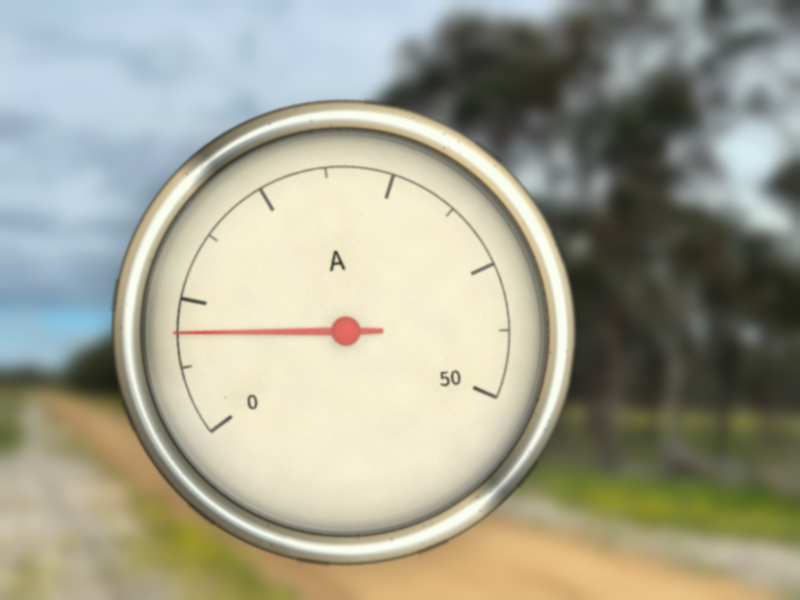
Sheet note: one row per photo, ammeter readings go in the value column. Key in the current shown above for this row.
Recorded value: 7.5 A
